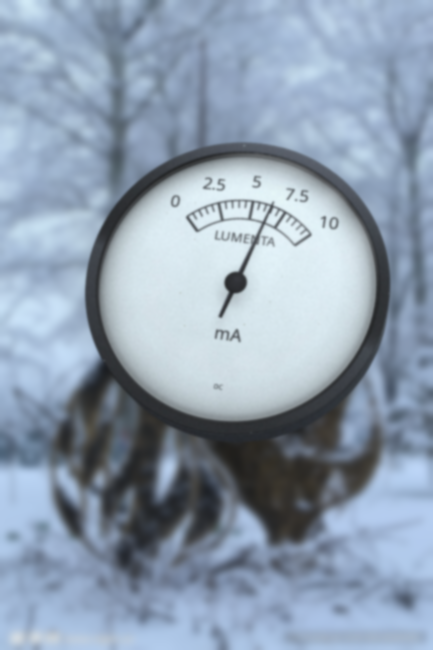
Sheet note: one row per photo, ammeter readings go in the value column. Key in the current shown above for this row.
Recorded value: 6.5 mA
